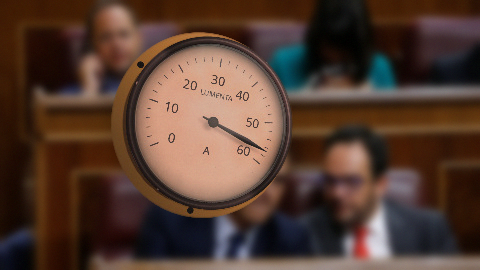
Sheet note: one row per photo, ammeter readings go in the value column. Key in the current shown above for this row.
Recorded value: 57 A
